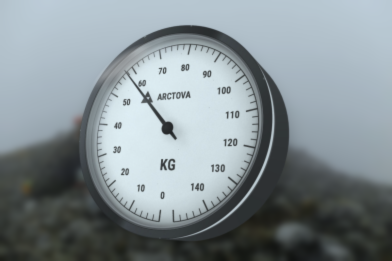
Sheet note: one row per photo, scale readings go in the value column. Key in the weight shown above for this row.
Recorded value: 58 kg
